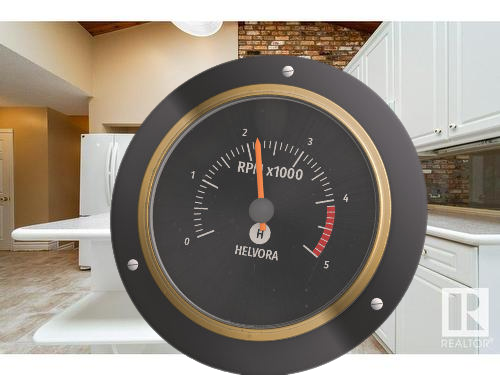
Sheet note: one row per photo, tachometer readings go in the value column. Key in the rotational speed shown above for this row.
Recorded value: 2200 rpm
